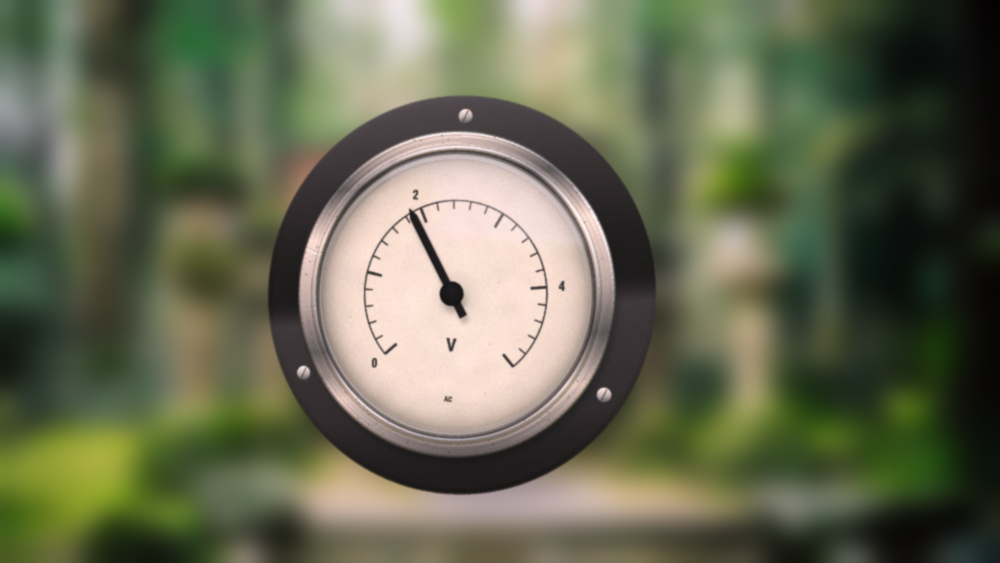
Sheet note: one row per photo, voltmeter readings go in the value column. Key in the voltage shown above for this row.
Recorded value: 1.9 V
